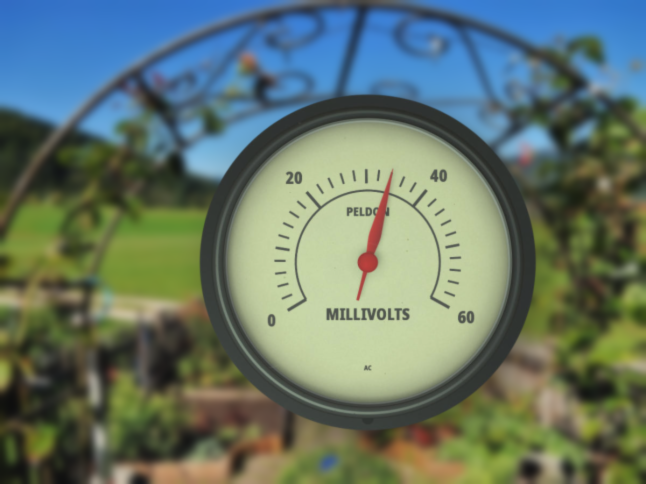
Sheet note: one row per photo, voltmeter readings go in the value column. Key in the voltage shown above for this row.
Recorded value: 34 mV
